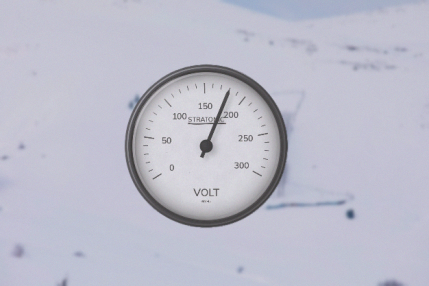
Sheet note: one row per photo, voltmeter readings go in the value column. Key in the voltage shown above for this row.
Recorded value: 180 V
